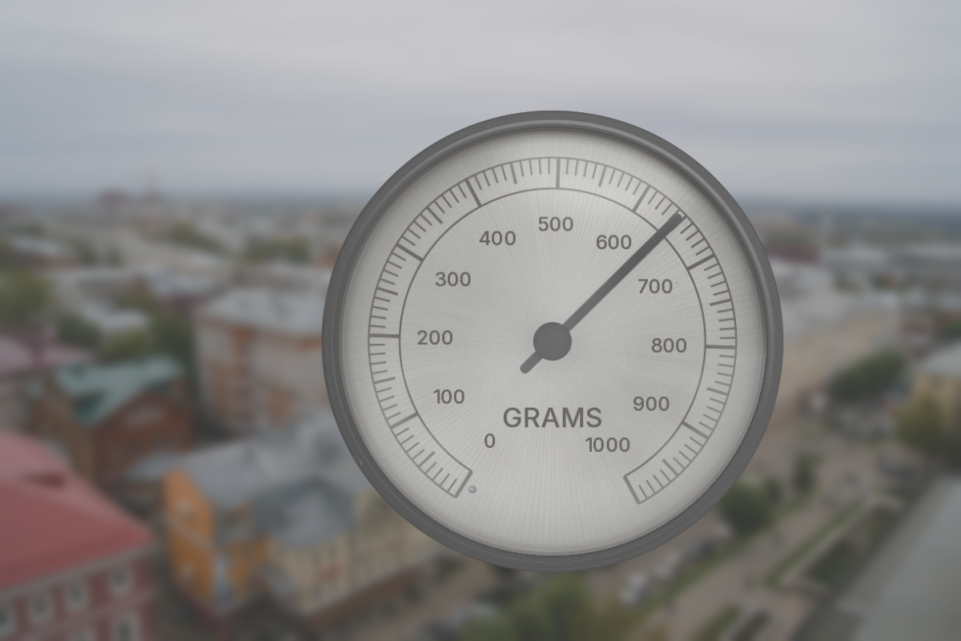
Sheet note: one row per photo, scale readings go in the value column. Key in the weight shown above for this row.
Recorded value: 645 g
